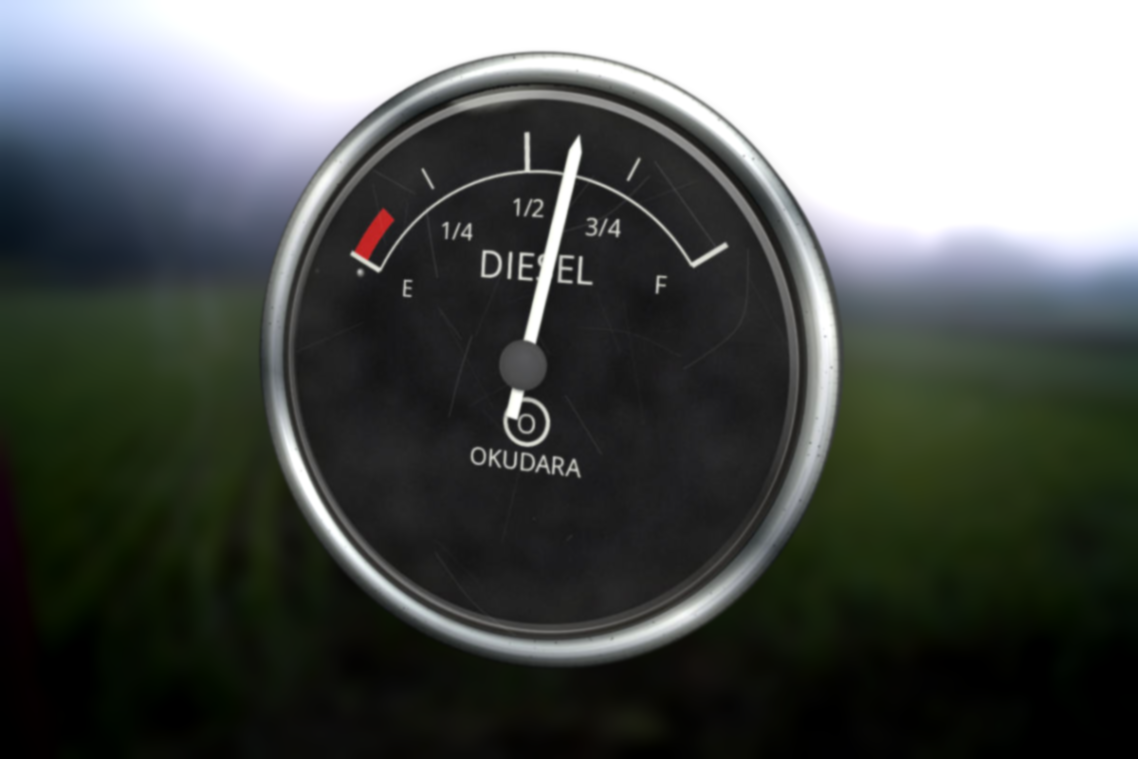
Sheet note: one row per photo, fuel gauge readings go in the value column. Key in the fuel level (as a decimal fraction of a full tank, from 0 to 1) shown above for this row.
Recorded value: 0.625
